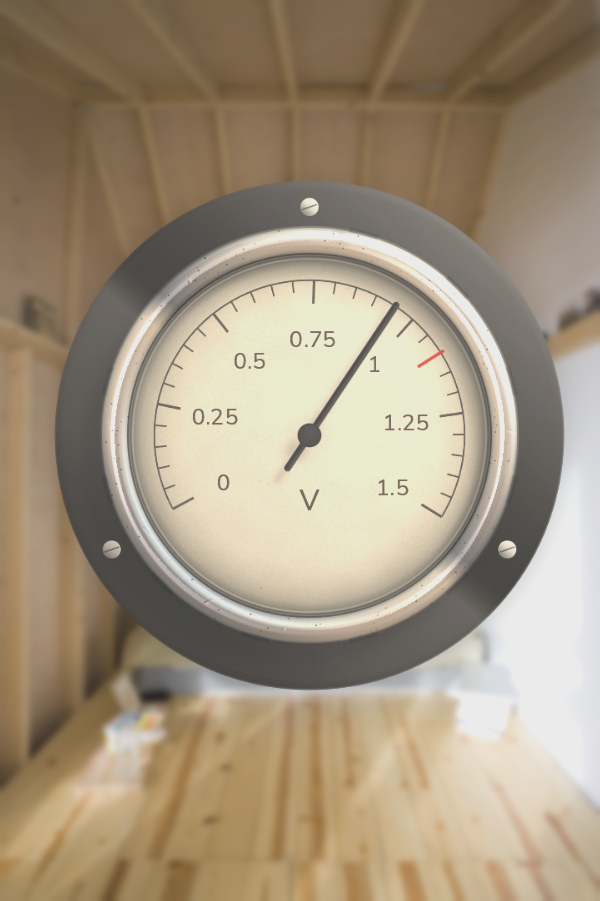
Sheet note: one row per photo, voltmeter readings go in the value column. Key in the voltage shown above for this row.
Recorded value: 0.95 V
